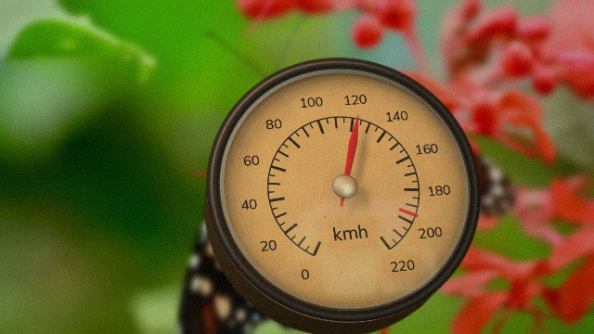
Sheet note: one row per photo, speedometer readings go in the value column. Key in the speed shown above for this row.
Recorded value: 122.5 km/h
